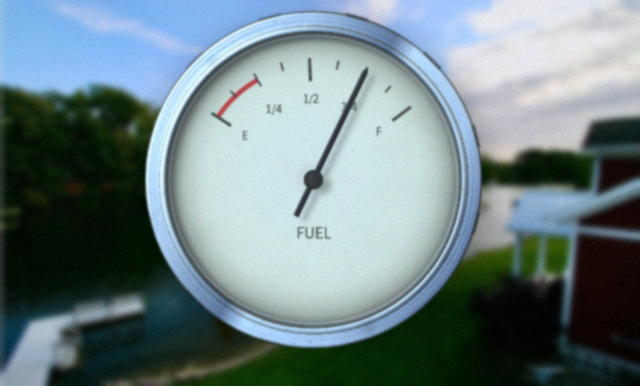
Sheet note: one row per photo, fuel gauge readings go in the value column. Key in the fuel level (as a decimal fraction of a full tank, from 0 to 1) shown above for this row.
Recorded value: 0.75
